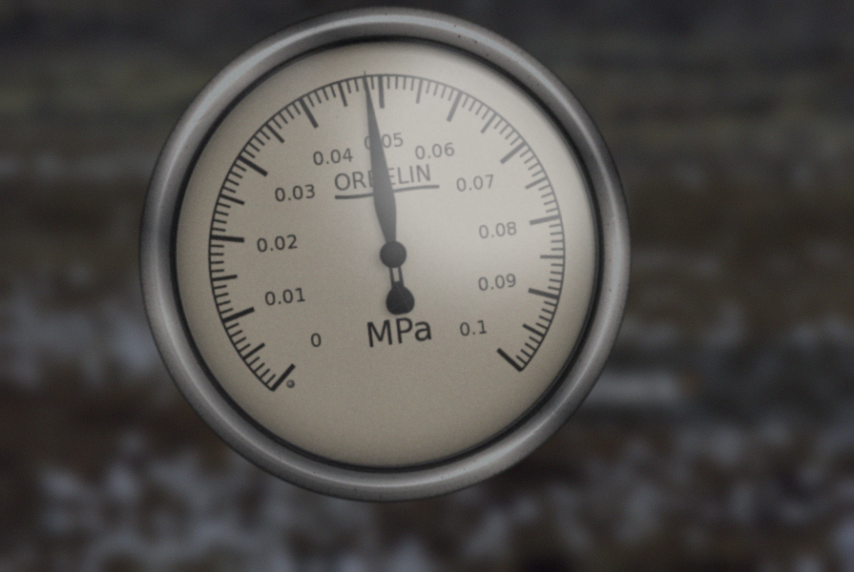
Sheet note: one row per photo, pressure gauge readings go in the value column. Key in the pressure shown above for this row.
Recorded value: 0.048 MPa
